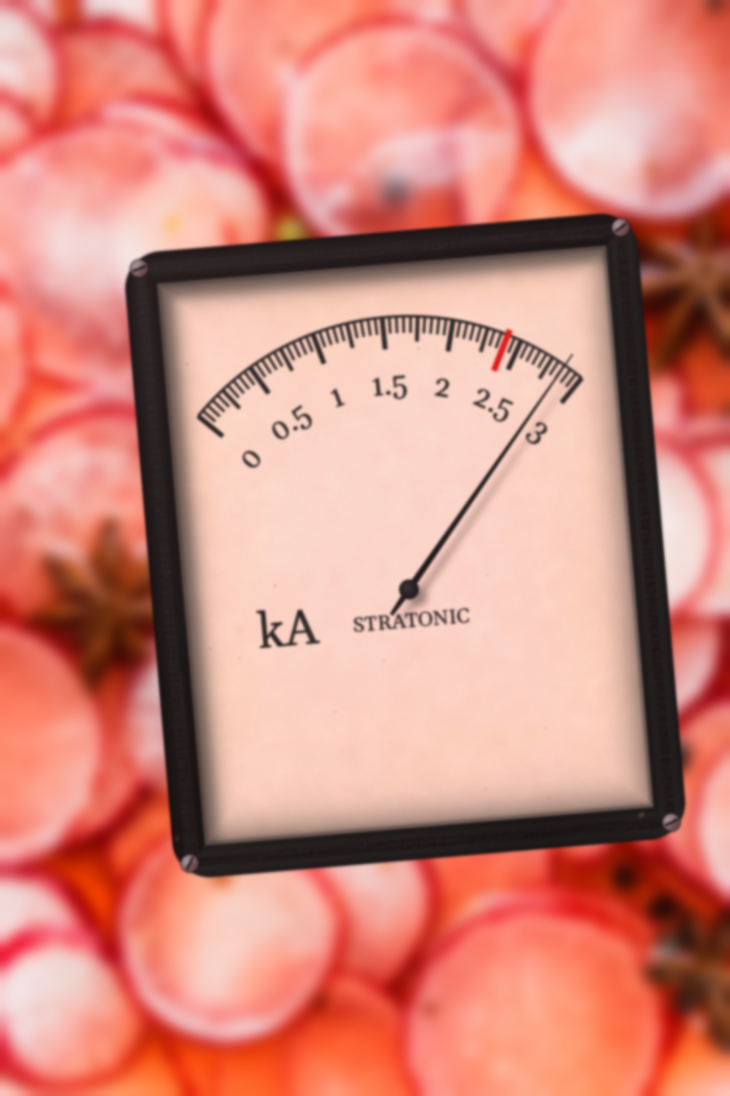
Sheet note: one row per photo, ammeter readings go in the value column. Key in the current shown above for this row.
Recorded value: 2.85 kA
